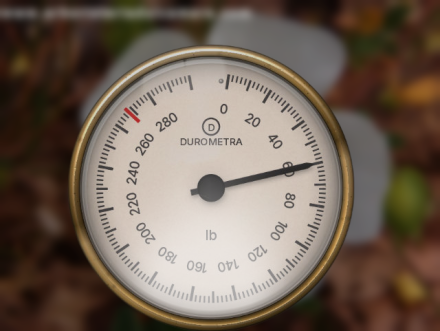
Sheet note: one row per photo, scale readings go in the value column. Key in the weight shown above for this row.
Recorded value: 60 lb
